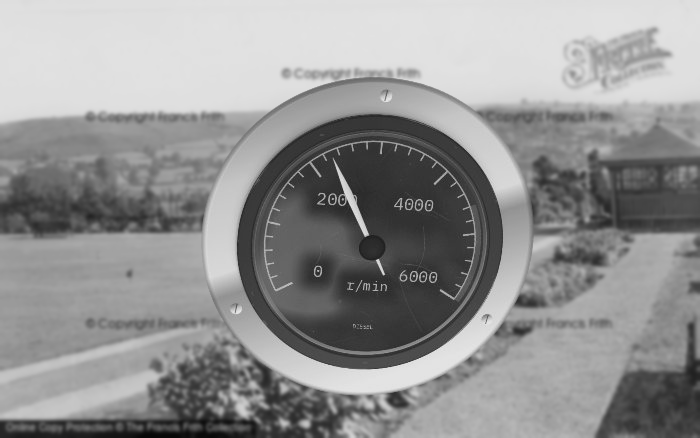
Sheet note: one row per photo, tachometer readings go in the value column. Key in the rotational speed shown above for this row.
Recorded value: 2300 rpm
